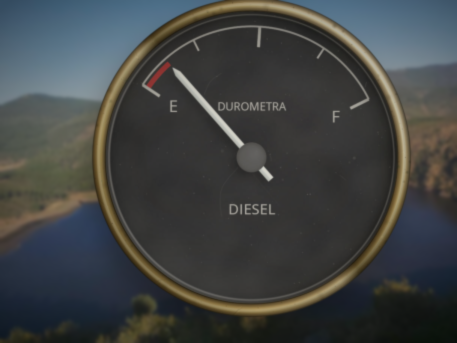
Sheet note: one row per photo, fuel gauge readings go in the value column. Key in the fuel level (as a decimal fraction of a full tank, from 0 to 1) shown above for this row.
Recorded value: 0.125
